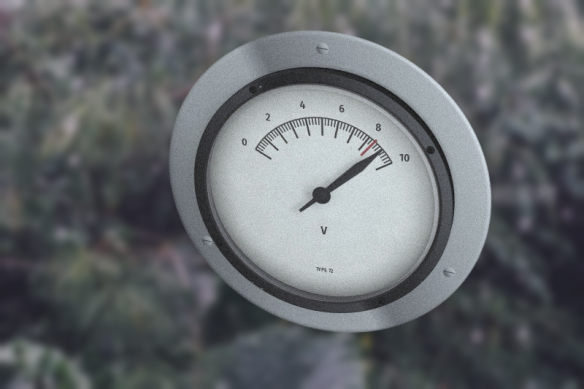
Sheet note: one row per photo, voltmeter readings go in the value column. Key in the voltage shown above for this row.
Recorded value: 9 V
